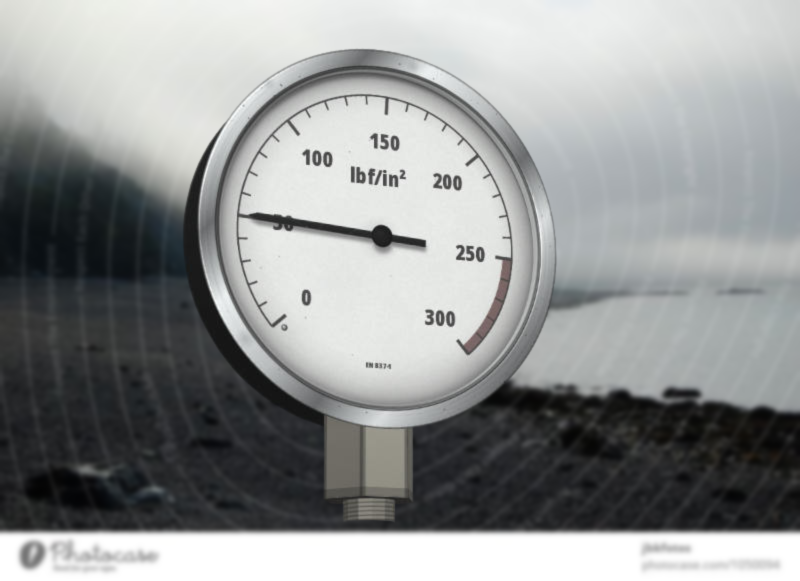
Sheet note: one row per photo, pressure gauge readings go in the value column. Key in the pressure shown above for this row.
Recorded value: 50 psi
